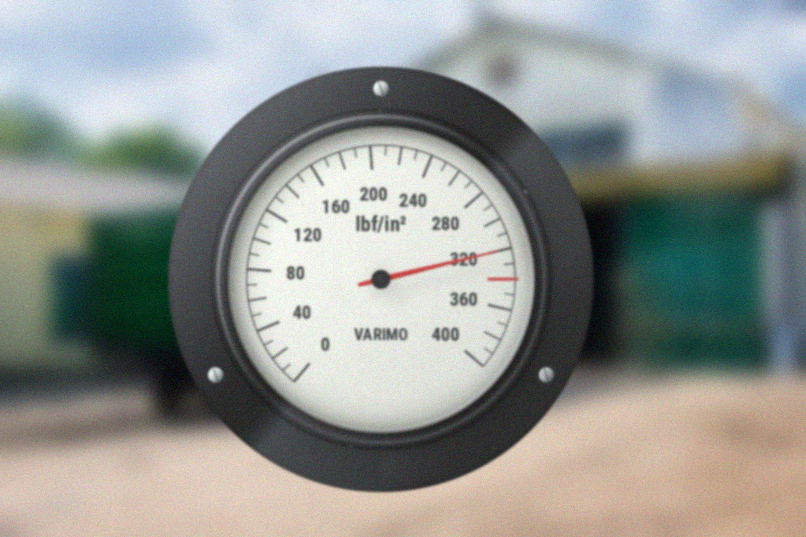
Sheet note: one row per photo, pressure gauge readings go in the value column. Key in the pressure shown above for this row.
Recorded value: 320 psi
